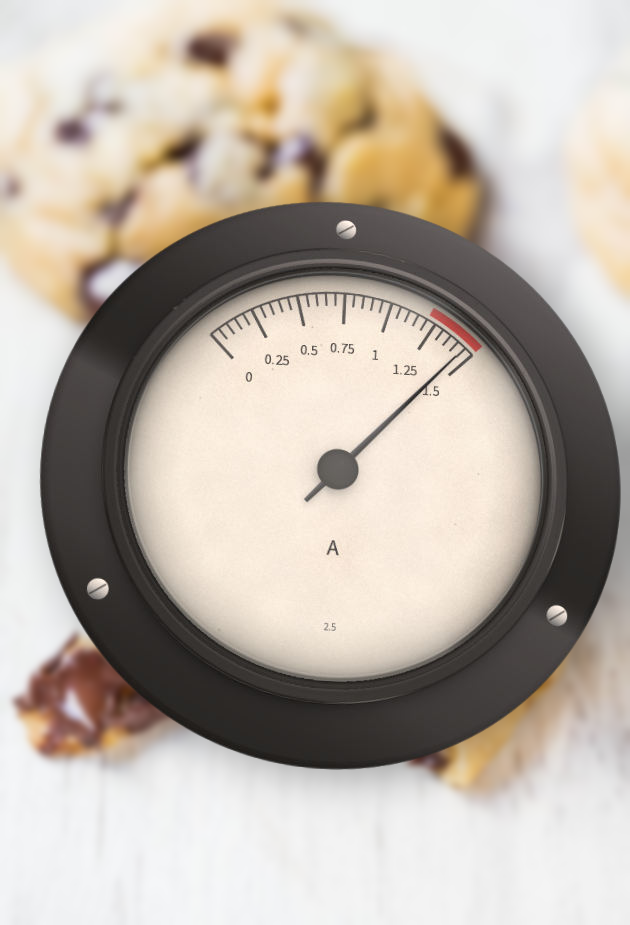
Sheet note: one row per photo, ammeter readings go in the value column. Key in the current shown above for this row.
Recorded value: 1.45 A
